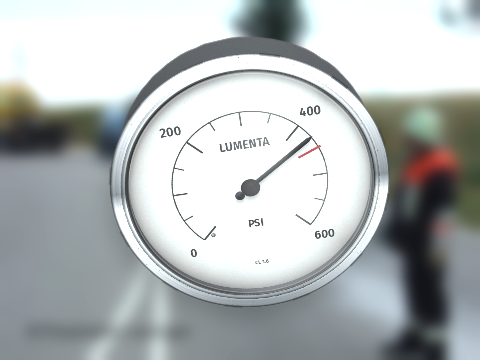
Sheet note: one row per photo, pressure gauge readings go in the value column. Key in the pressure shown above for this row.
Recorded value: 425 psi
